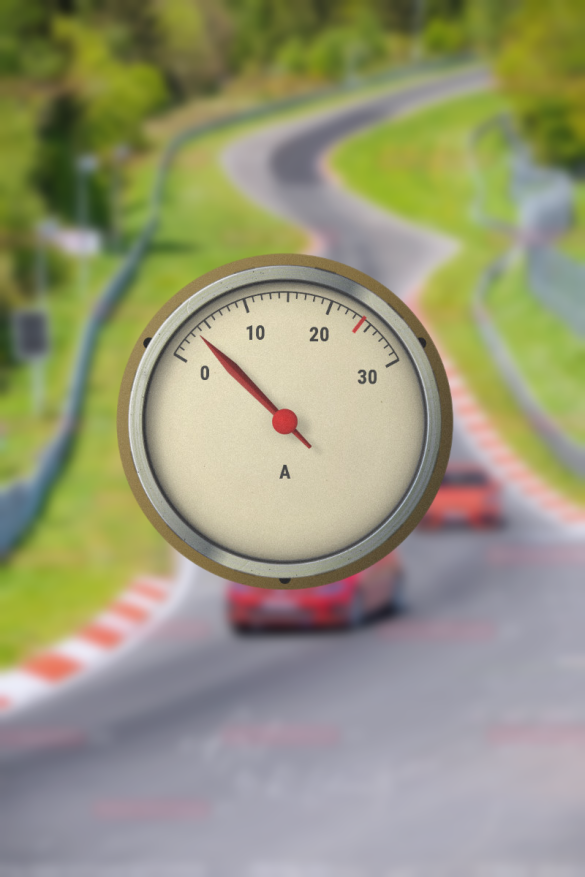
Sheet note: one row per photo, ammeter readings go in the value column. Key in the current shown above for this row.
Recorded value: 3.5 A
